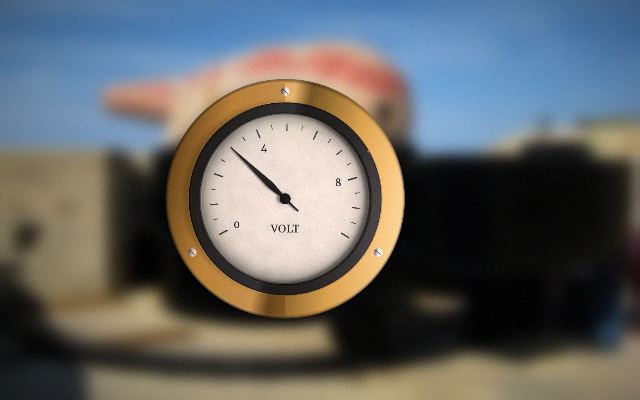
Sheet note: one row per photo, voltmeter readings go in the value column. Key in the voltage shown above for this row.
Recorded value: 3 V
